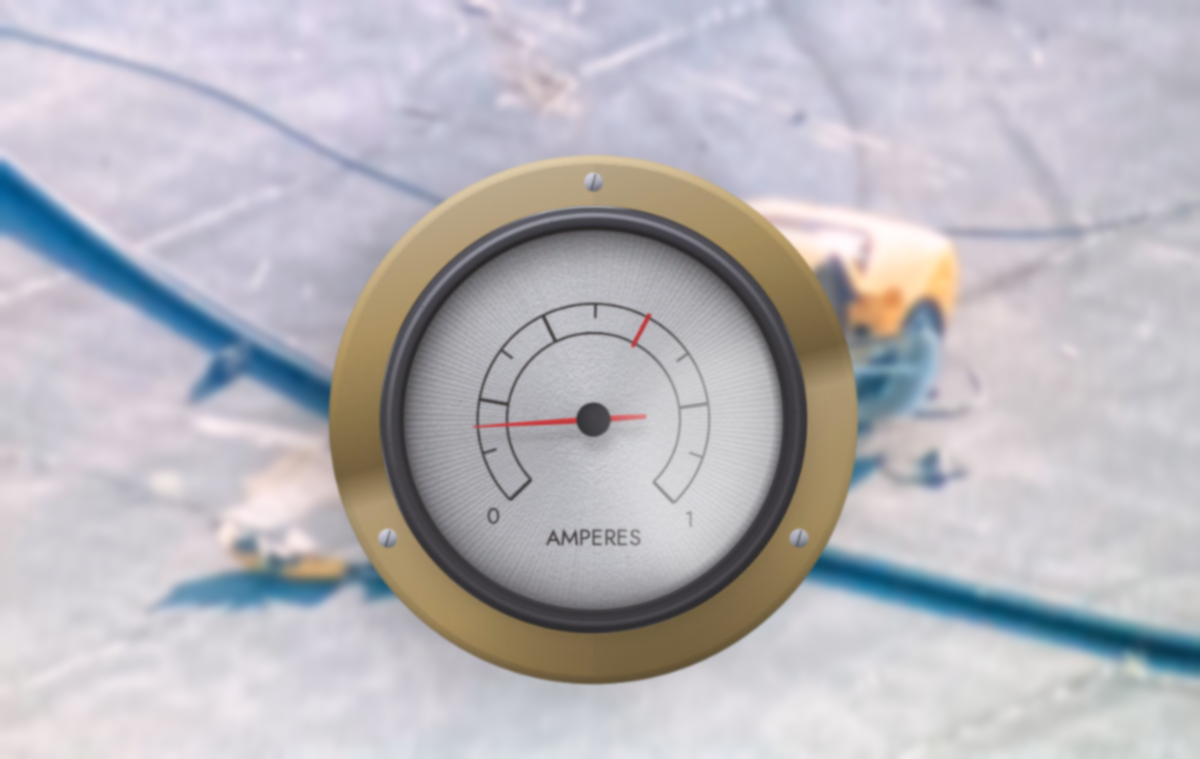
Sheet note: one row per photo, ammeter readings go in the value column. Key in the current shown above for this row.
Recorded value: 0.15 A
